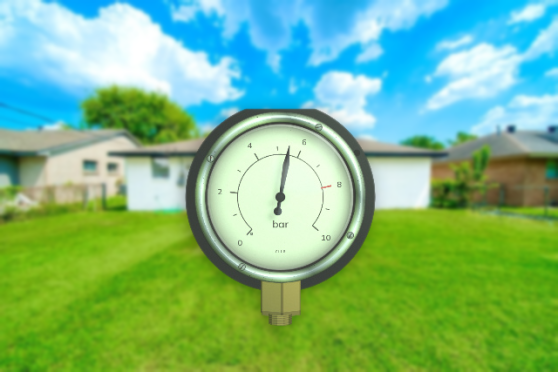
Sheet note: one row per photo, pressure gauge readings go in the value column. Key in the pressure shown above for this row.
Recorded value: 5.5 bar
